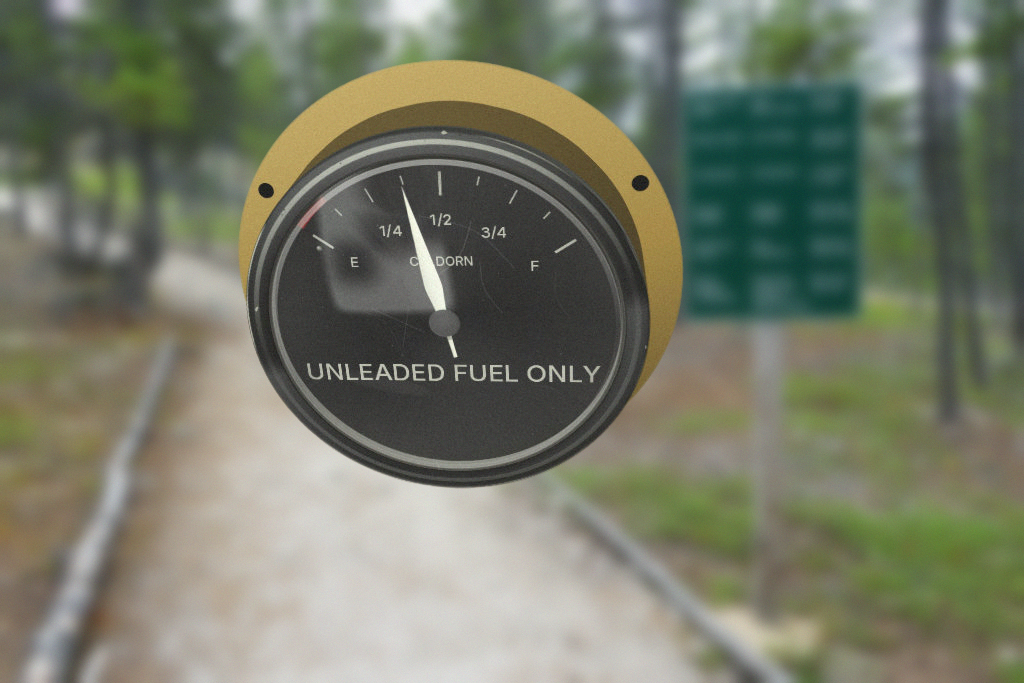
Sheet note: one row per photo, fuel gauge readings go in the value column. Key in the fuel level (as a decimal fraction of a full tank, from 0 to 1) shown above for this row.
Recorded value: 0.375
